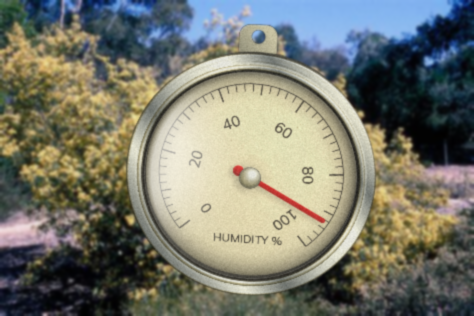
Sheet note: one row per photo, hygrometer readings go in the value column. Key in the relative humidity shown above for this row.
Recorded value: 92 %
